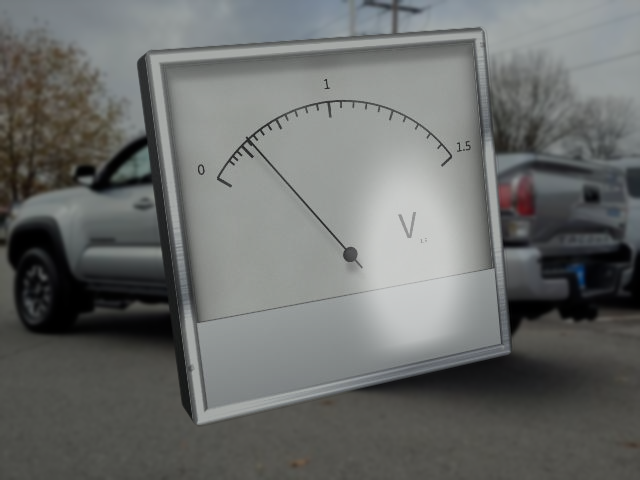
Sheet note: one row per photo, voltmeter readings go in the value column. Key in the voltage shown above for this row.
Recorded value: 0.55 V
